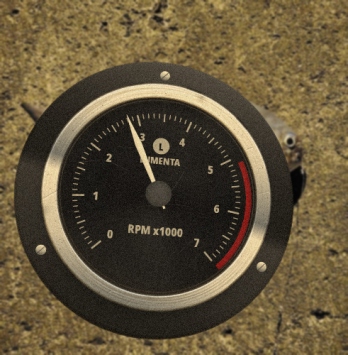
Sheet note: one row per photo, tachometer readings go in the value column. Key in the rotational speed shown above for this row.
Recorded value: 2800 rpm
